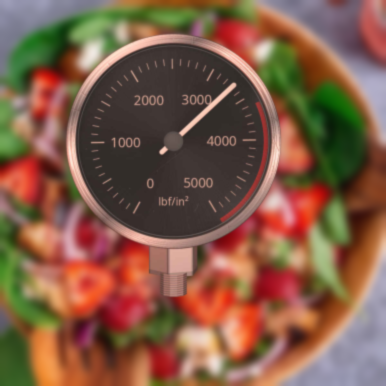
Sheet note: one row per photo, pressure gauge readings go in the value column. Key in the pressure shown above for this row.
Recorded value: 3300 psi
